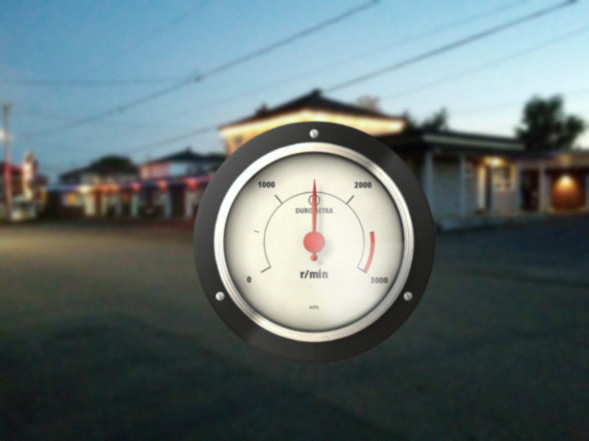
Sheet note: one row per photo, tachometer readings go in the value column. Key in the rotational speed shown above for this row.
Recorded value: 1500 rpm
